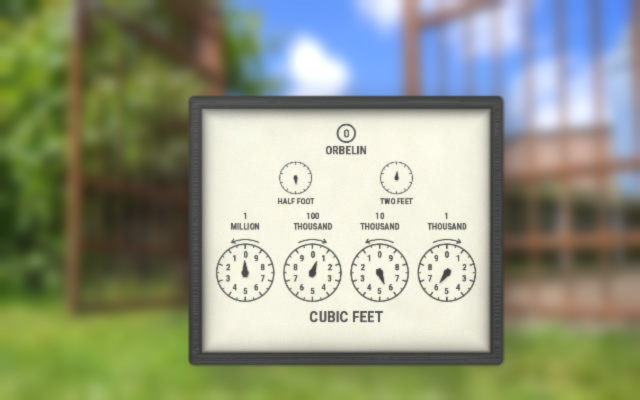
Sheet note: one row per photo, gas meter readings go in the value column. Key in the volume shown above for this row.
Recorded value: 5600 ft³
